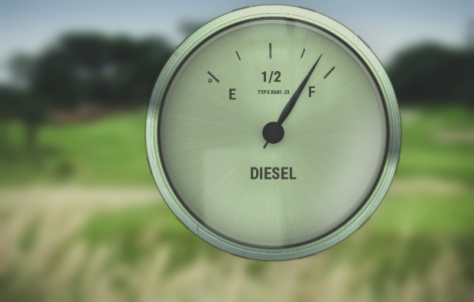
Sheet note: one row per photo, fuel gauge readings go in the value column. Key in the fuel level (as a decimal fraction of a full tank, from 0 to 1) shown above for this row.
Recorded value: 0.875
